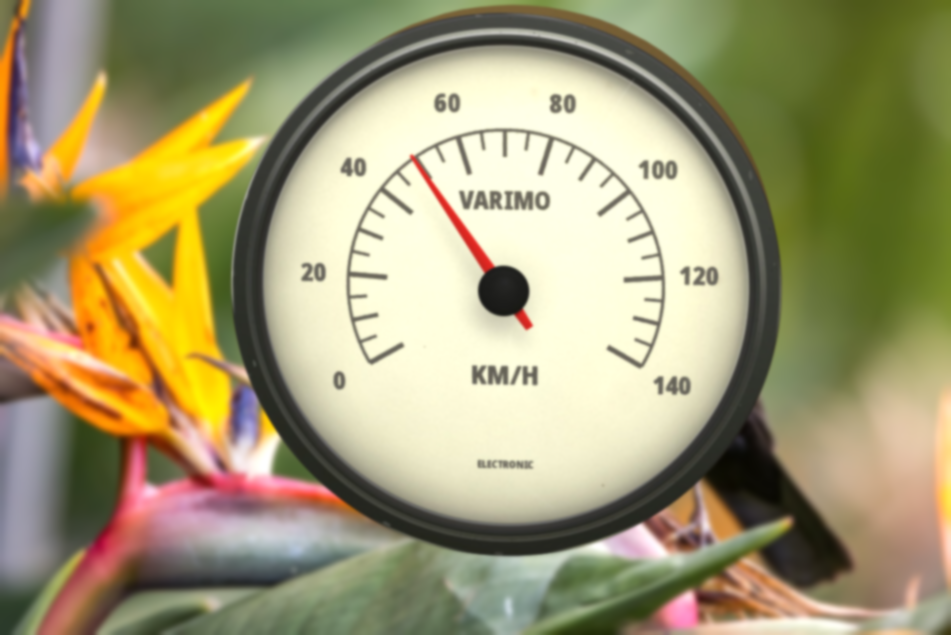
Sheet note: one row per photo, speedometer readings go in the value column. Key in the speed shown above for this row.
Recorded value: 50 km/h
